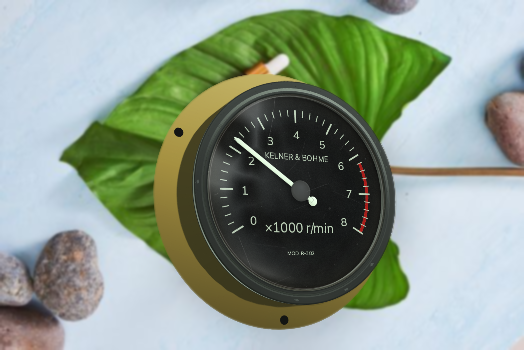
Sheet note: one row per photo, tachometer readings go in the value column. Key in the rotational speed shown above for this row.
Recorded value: 2200 rpm
